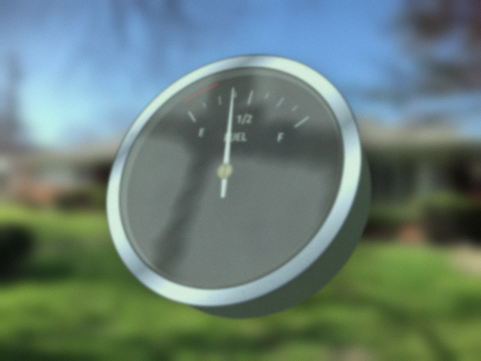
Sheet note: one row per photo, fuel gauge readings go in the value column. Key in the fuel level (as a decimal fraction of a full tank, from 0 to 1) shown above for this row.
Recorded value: 0.375
